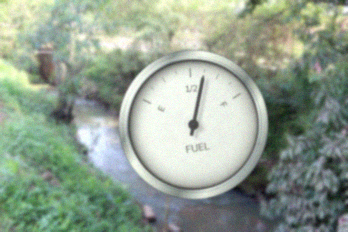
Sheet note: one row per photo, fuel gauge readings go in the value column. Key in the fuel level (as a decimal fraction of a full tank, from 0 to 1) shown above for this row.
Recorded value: 0.625
